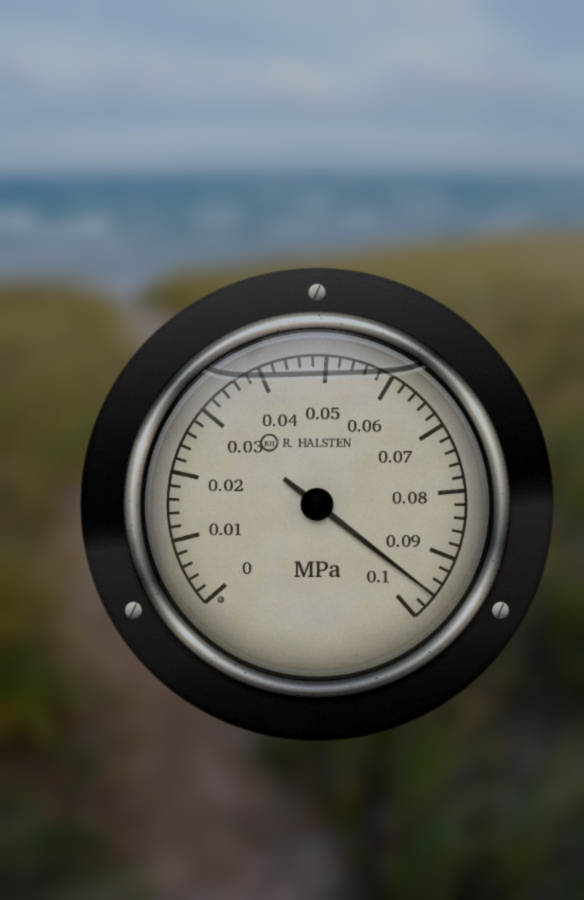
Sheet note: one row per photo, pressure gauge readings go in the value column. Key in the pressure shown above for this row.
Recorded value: 0.096 MPa
